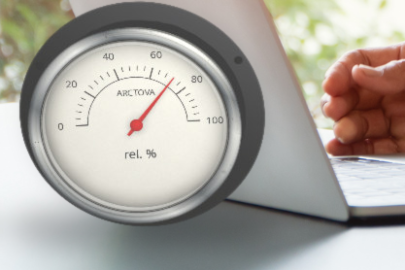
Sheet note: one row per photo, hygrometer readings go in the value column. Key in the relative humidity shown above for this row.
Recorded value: 72 %
